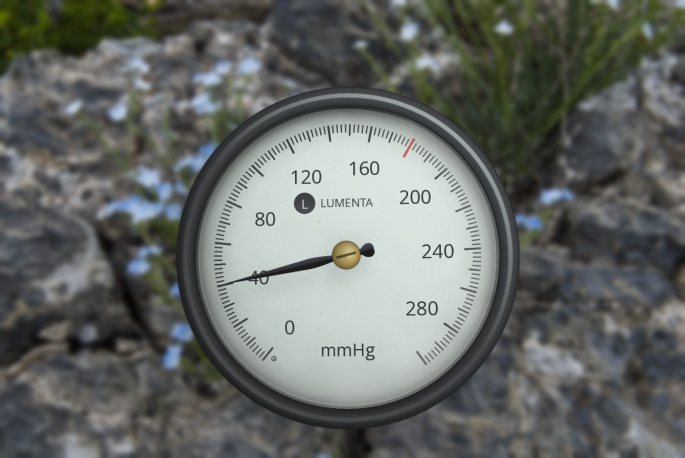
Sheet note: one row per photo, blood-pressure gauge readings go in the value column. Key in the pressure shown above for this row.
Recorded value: 40 mmHg
